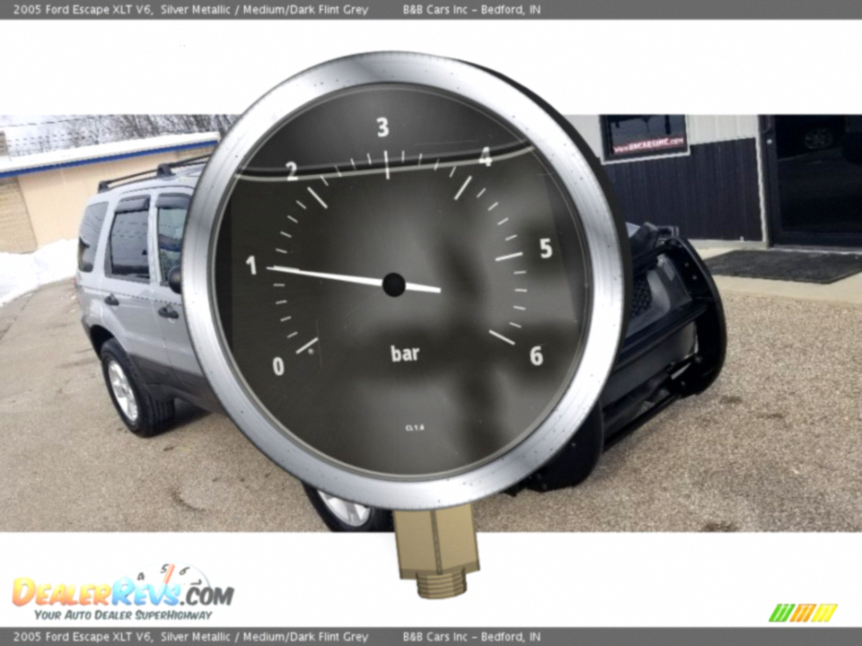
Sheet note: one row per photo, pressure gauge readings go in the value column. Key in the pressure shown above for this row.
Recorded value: 1 bar
